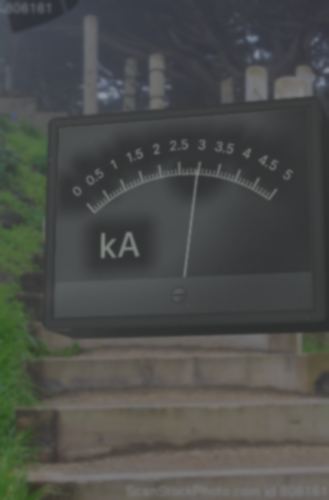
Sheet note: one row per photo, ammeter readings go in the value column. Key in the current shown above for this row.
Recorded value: 3 kA
